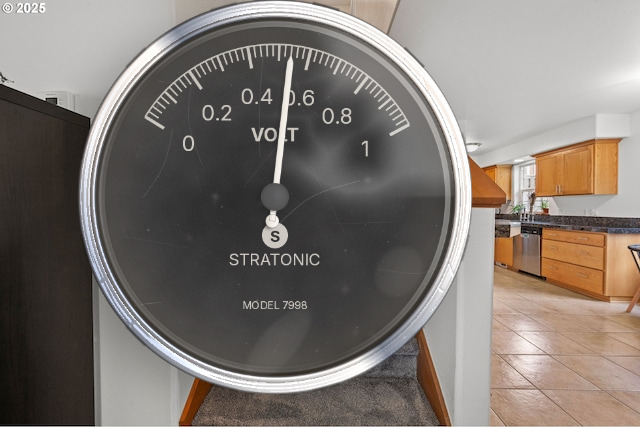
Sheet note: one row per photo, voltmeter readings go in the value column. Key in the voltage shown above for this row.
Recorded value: 0.54 V
